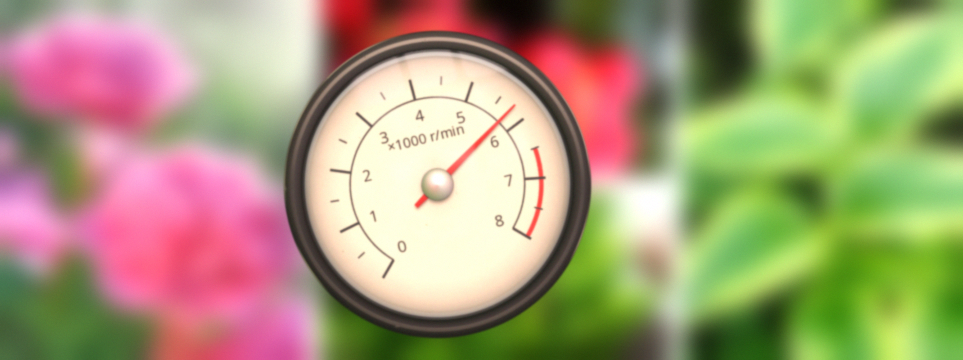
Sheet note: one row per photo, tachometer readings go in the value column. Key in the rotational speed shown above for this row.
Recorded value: 5750 rpm
